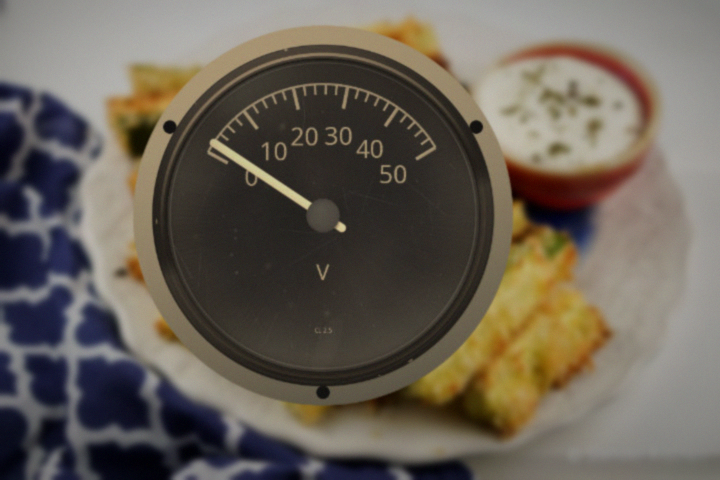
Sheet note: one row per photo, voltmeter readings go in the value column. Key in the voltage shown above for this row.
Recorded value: 2 V
